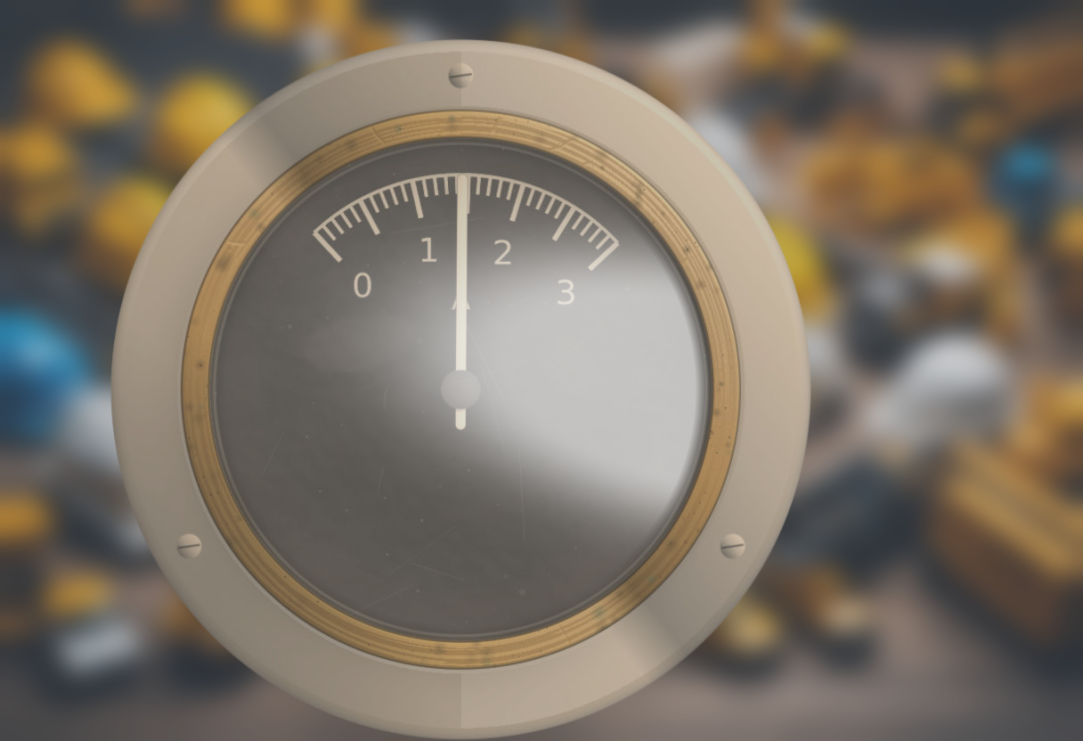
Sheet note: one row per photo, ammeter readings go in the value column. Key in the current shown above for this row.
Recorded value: 1.45 A
